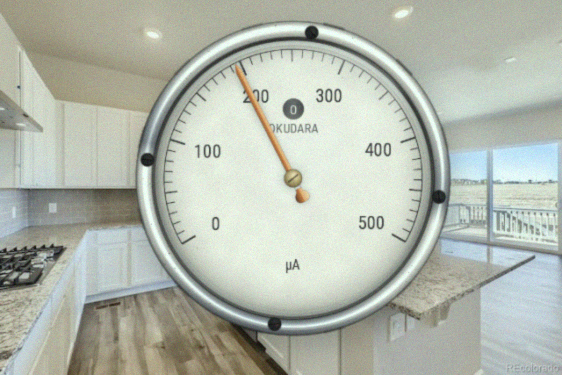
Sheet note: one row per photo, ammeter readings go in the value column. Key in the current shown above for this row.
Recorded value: 195 µA
